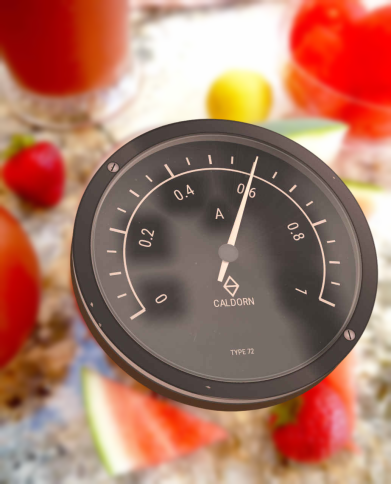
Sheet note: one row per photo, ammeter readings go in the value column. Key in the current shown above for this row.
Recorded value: 0.6 A
